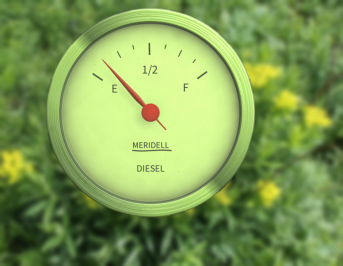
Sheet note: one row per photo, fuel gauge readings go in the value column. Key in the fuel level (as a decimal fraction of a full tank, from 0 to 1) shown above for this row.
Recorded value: 0.125
